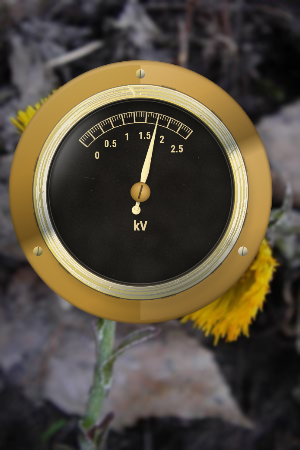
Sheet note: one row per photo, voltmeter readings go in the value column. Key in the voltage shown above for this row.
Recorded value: 1.75 kV
